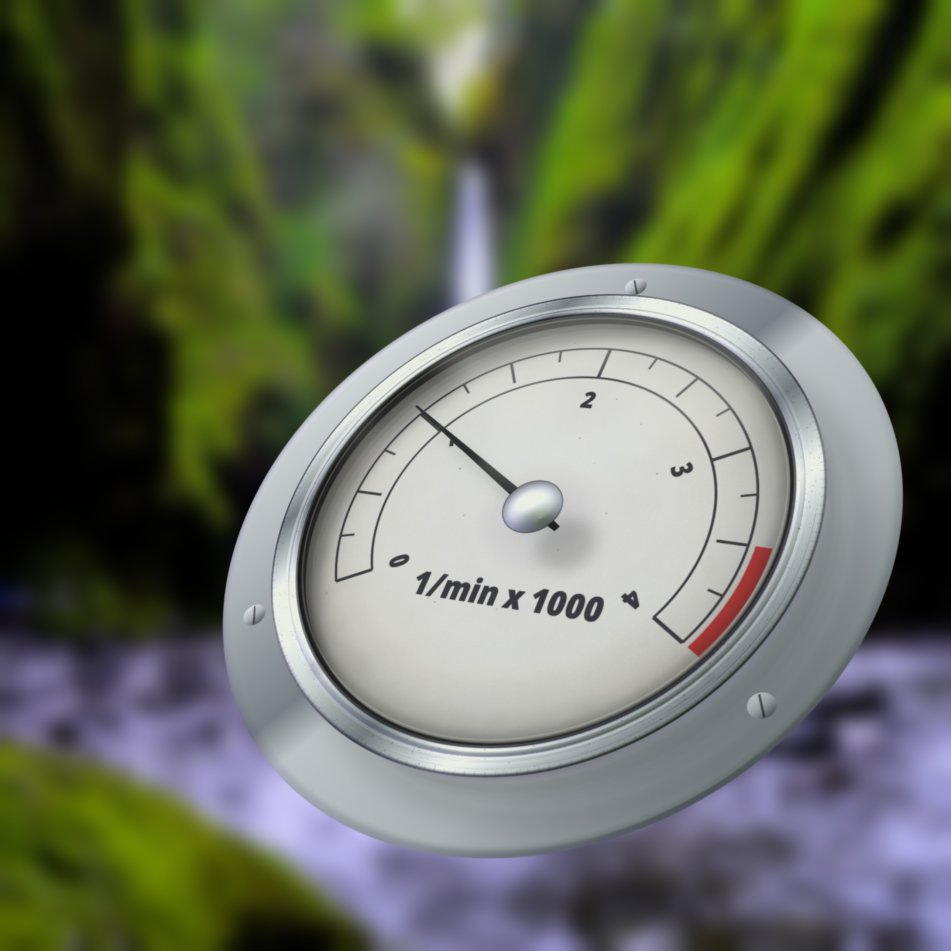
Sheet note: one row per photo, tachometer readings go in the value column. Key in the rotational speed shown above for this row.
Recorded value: 1000 rpm
